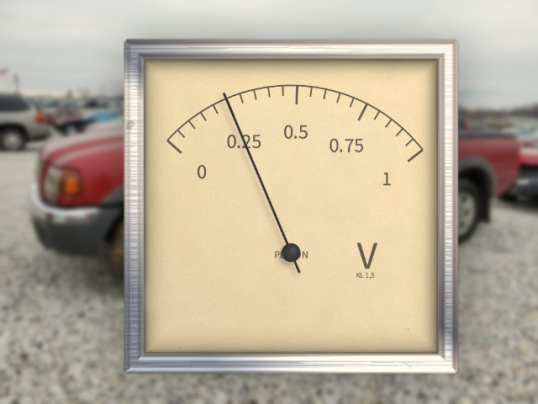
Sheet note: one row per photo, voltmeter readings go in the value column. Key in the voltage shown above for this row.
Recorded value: 0.25 V
